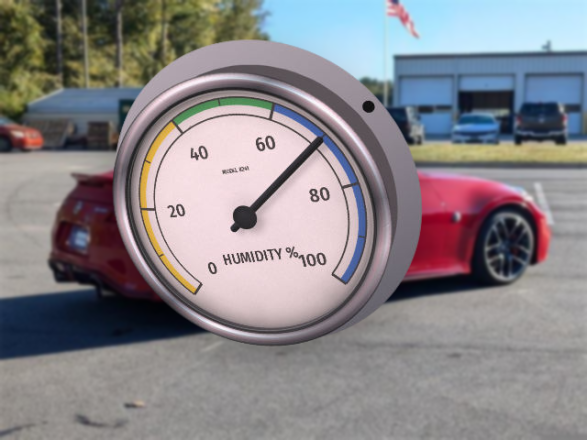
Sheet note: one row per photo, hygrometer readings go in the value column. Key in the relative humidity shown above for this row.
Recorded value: 70 %
